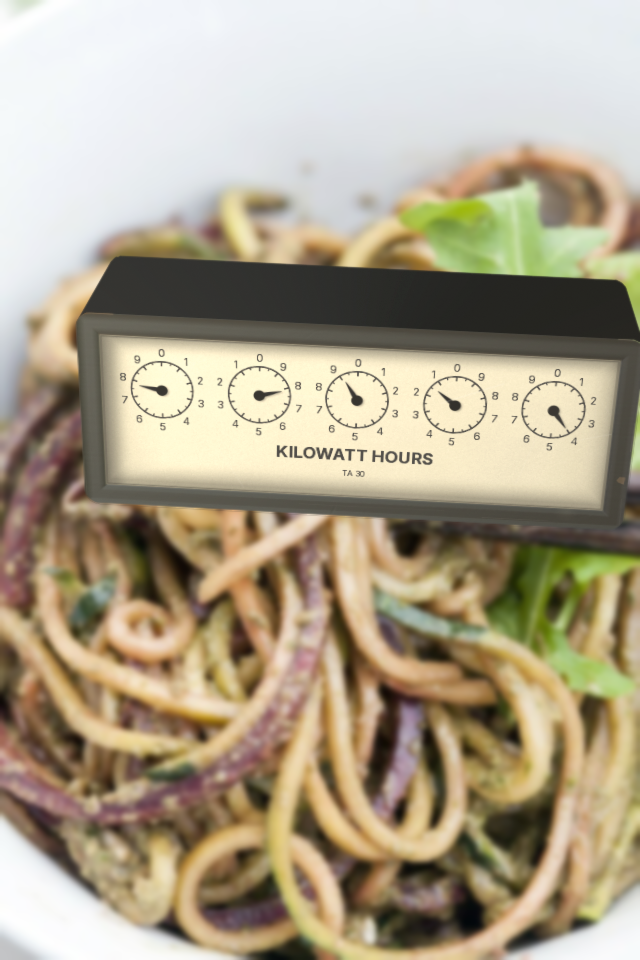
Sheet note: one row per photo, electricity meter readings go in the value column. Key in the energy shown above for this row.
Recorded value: 77914 kWh
